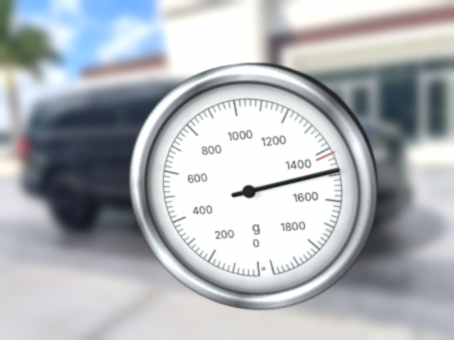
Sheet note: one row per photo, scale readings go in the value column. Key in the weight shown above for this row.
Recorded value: 1480 g
